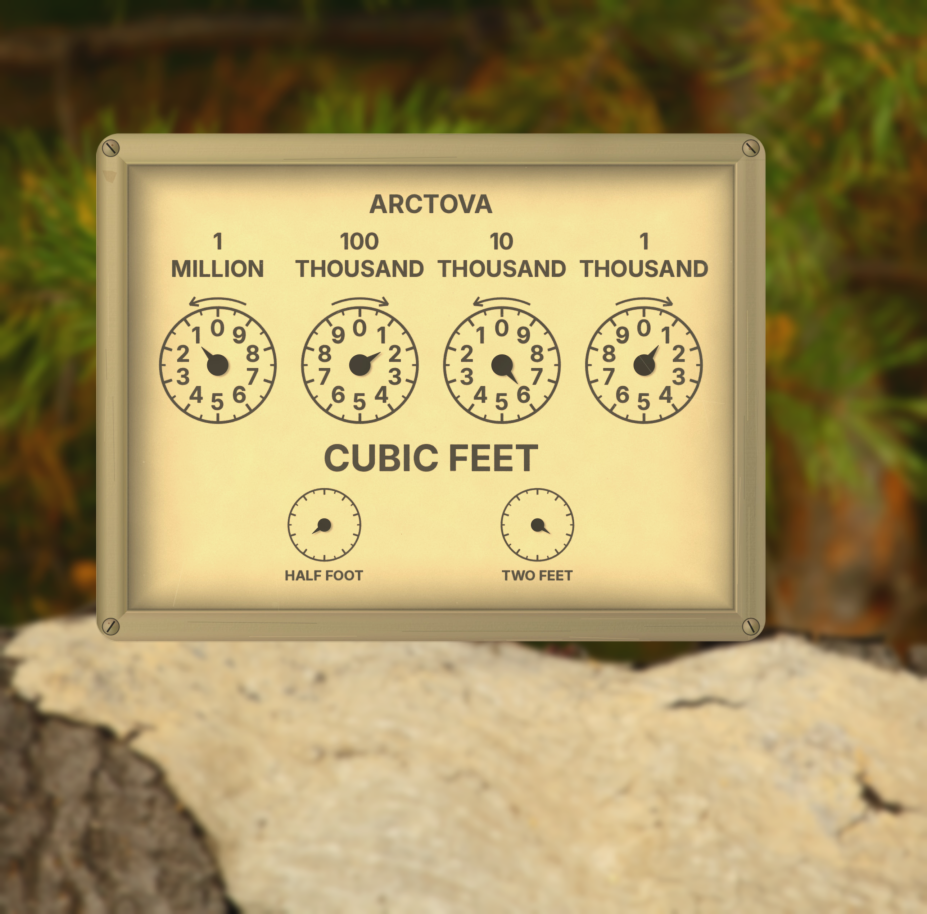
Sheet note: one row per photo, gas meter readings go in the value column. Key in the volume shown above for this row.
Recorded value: 116100 ft³
